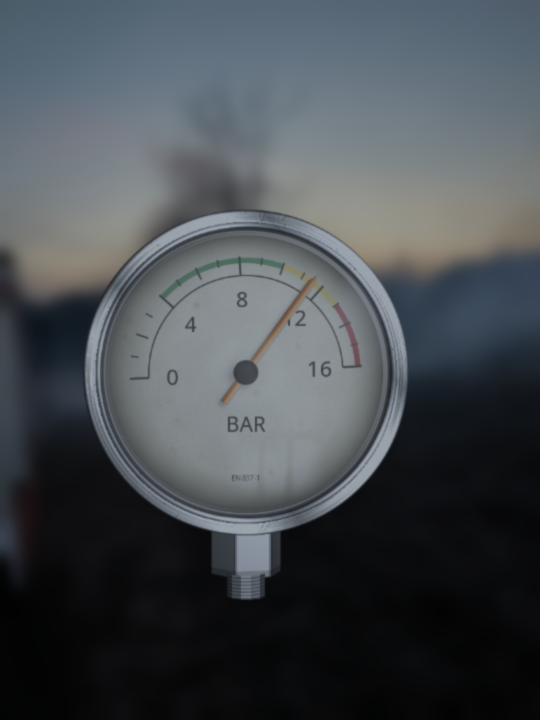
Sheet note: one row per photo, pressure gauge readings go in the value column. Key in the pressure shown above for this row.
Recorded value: 11.5 bar
